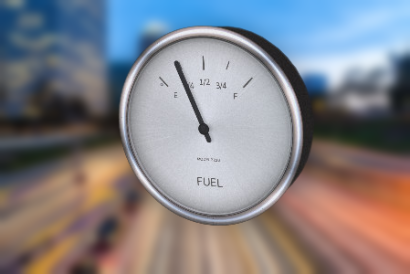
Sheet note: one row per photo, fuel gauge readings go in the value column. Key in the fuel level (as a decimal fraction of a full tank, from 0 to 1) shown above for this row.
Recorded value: 0.25
